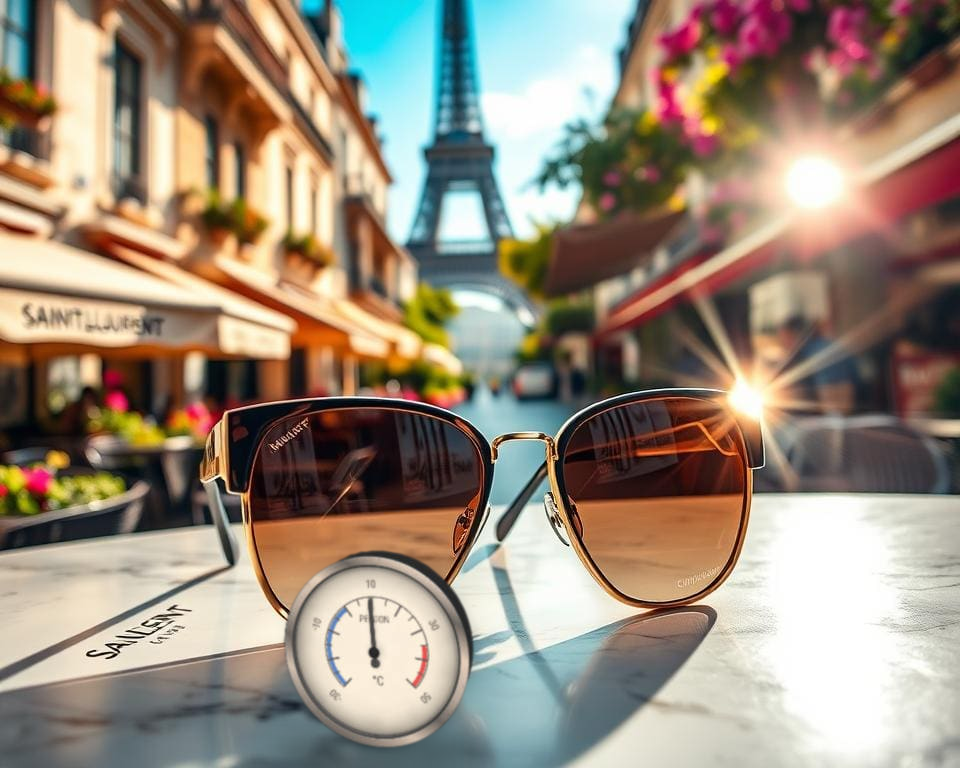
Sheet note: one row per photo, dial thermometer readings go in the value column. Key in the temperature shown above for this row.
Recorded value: 10 °C
